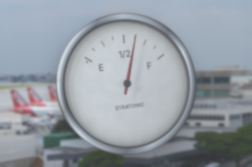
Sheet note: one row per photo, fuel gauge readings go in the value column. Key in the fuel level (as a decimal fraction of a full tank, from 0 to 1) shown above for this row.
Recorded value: 0.625
